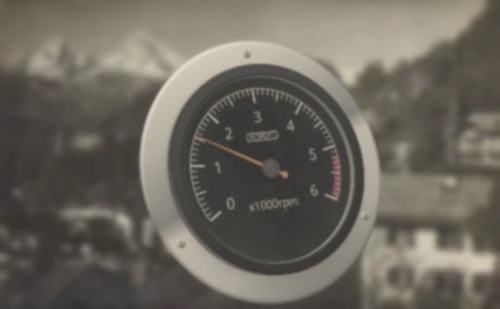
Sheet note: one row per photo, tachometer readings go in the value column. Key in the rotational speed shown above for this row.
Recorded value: 1500 rpm
